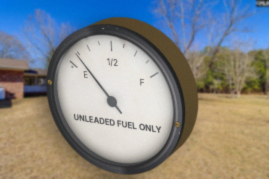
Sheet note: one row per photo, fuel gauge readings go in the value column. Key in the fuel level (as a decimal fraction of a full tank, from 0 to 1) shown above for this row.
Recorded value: 0.125
